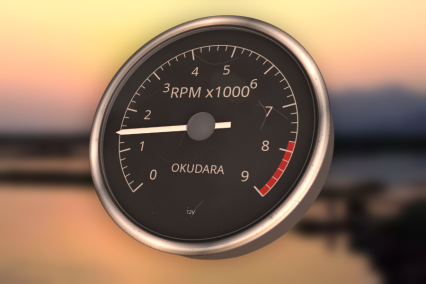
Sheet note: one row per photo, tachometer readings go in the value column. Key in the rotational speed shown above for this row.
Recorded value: 1400 rpm
